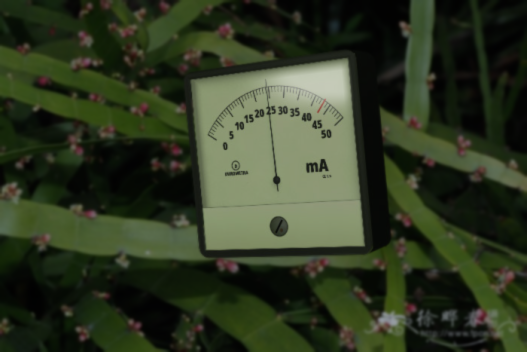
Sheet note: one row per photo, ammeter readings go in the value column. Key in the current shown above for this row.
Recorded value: 25 mA
